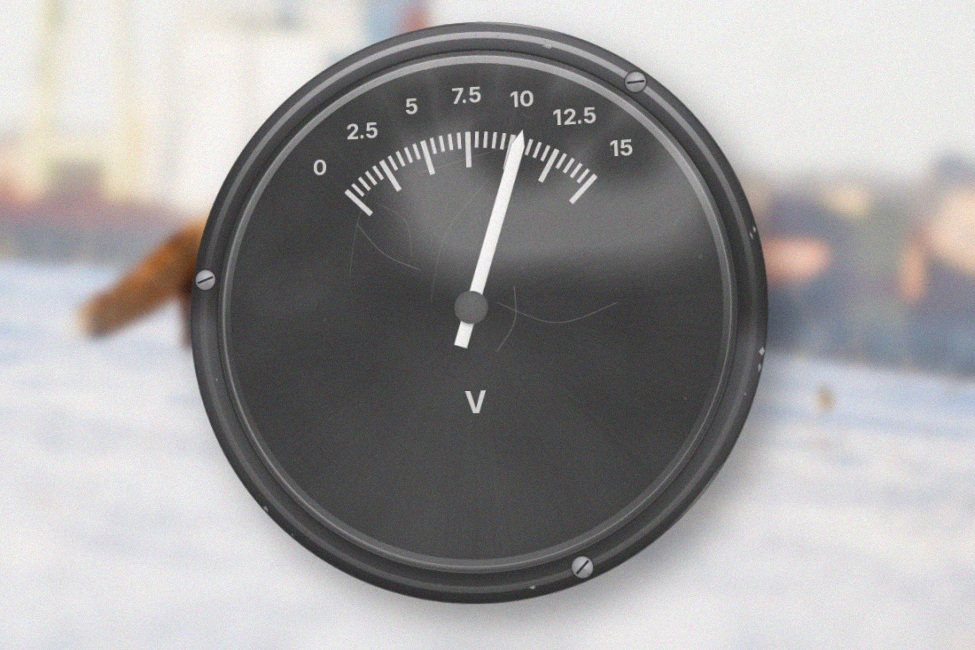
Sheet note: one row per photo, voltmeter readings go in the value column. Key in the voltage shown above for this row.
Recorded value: 10.5 V
